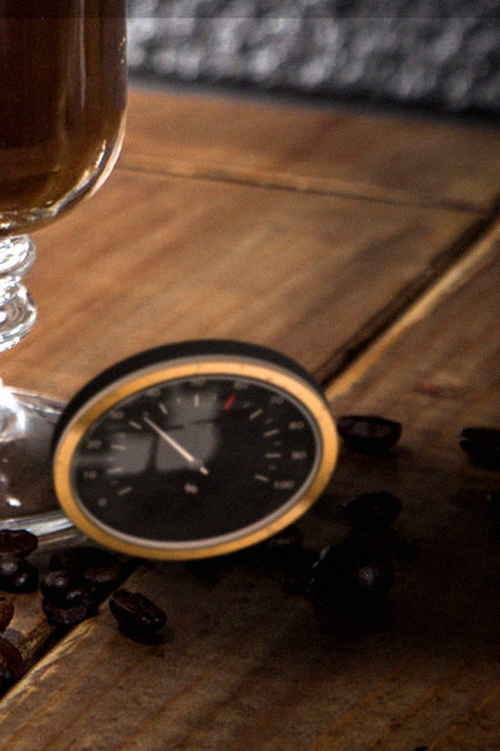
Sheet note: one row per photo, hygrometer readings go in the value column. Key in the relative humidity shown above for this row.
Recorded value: 35 %
